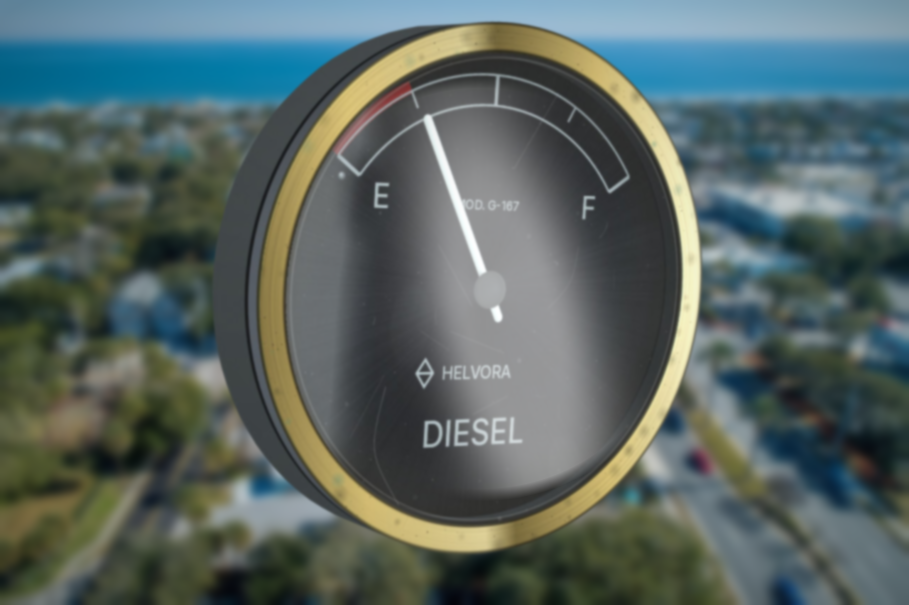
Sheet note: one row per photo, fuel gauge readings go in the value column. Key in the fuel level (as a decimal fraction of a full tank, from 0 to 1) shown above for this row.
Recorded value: 0.25
